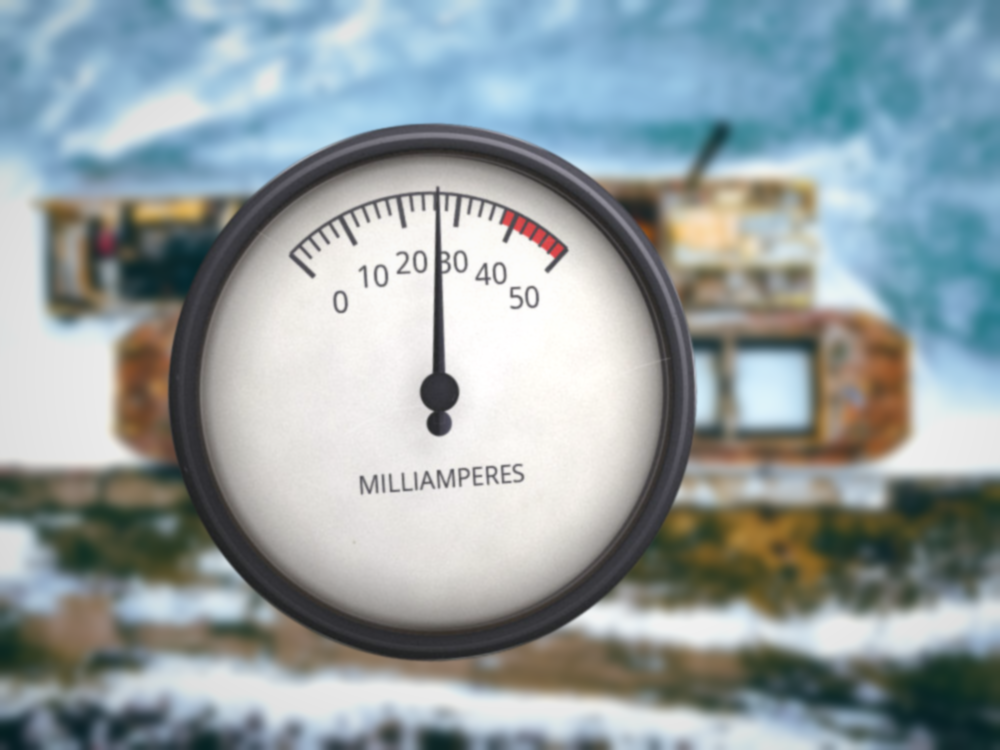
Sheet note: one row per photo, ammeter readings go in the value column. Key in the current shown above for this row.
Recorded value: 26 mA
